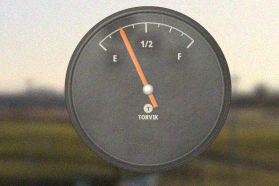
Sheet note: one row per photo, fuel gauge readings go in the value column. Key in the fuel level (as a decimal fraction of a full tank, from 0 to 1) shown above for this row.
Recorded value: 0.25
